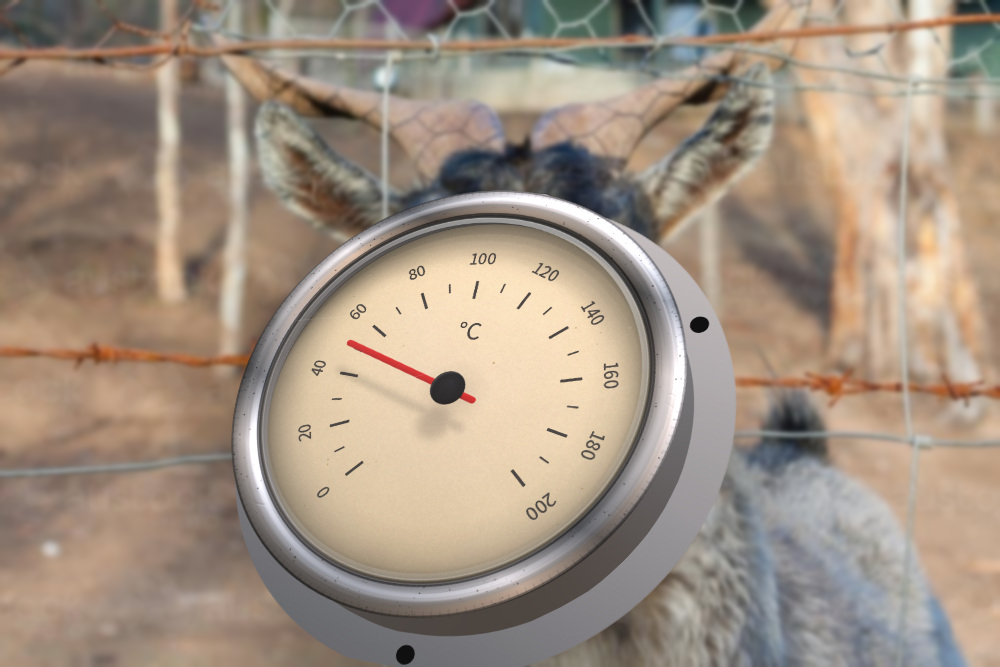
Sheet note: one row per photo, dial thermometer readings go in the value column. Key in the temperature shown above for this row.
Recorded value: 50 °C
